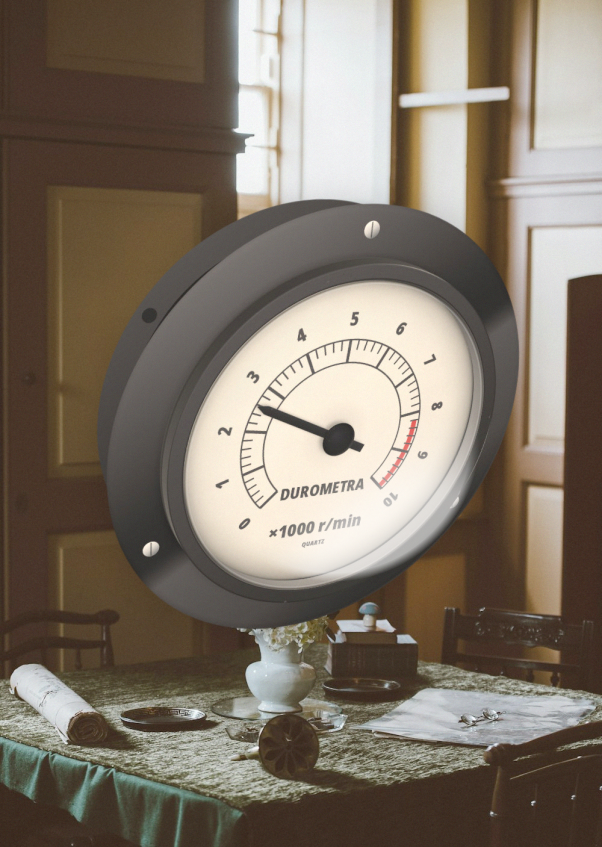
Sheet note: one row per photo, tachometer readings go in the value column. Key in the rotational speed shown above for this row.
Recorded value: 2600 rpm
